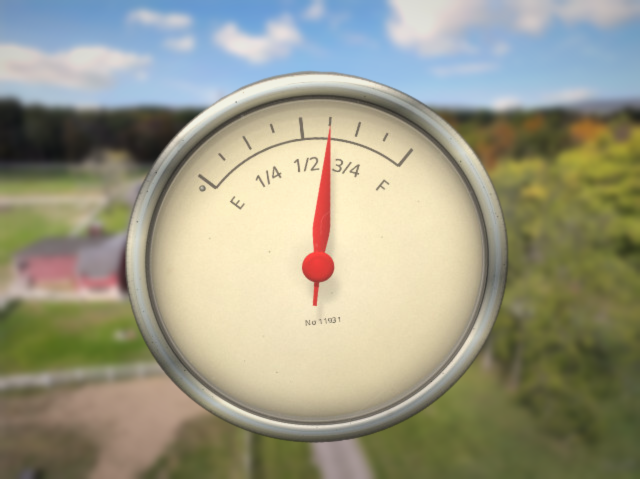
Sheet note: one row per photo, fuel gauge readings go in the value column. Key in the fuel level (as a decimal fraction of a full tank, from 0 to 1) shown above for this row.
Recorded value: 0.625
